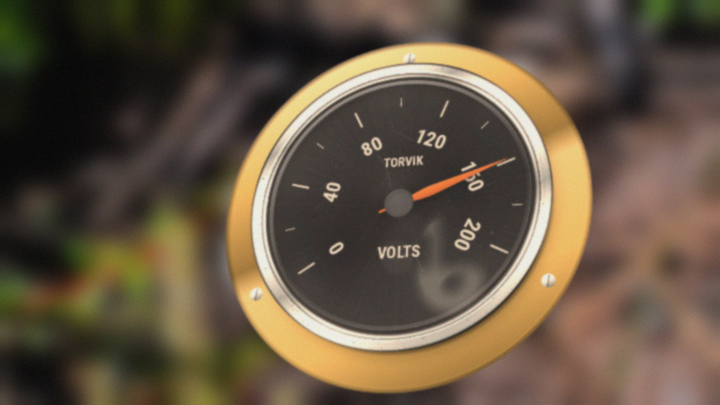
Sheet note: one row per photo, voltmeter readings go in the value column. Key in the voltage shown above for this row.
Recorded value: 160 V
